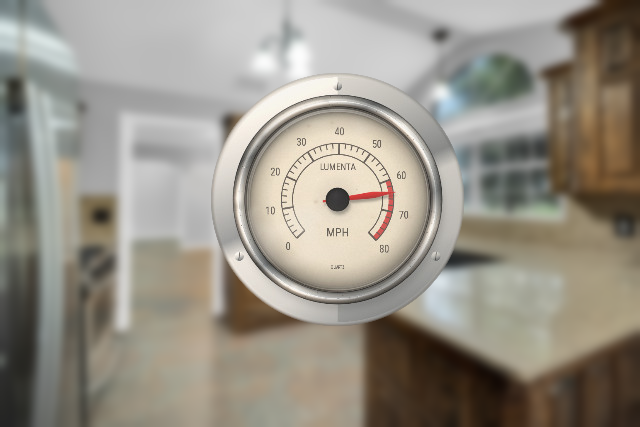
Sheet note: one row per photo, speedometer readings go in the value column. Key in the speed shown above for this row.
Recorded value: 64 mph
